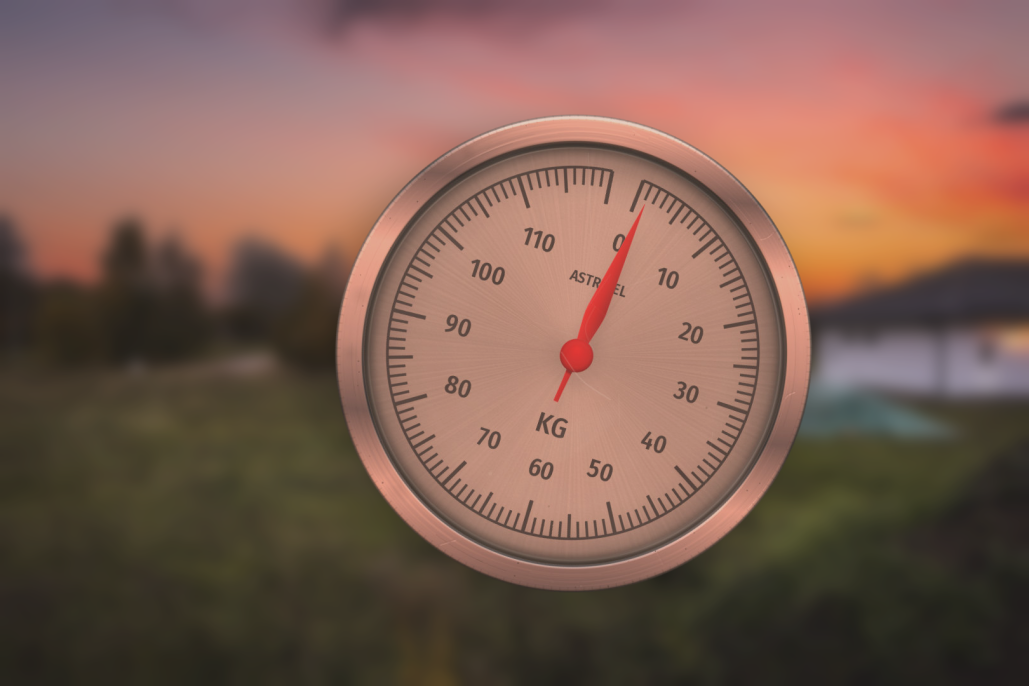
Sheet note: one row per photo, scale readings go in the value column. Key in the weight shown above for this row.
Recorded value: 1 kg
